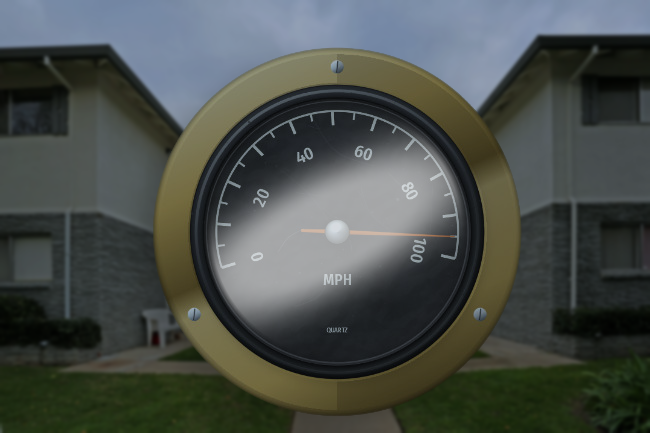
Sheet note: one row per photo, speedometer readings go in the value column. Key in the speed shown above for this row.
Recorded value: 95 mph
